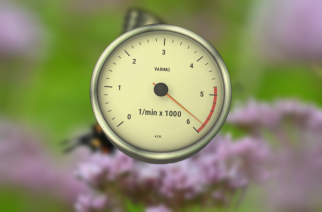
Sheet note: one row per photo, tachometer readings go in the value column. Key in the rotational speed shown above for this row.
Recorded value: 5800 rpm
